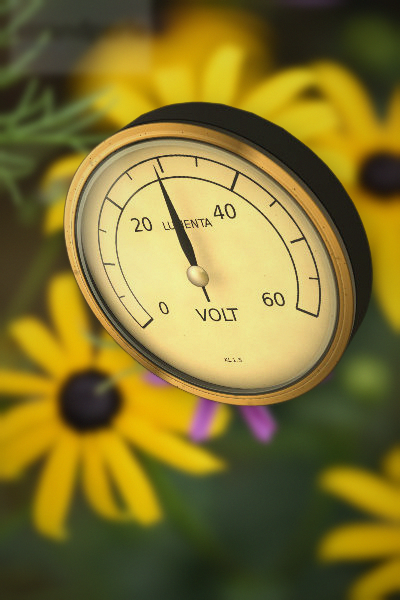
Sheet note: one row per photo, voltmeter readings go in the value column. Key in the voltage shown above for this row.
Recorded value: 30 V
